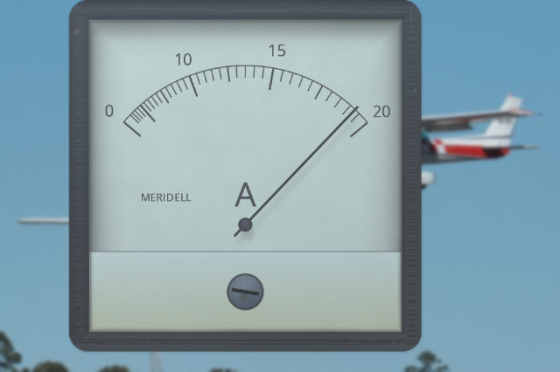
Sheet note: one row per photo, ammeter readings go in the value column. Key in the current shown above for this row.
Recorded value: 19.25 A
